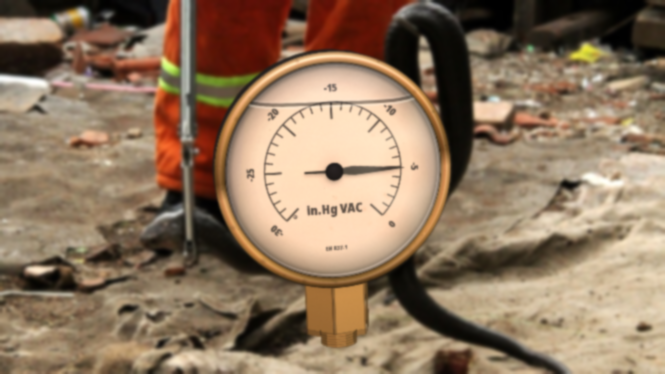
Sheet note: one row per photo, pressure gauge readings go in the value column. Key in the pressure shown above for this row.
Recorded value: -5 inHg
